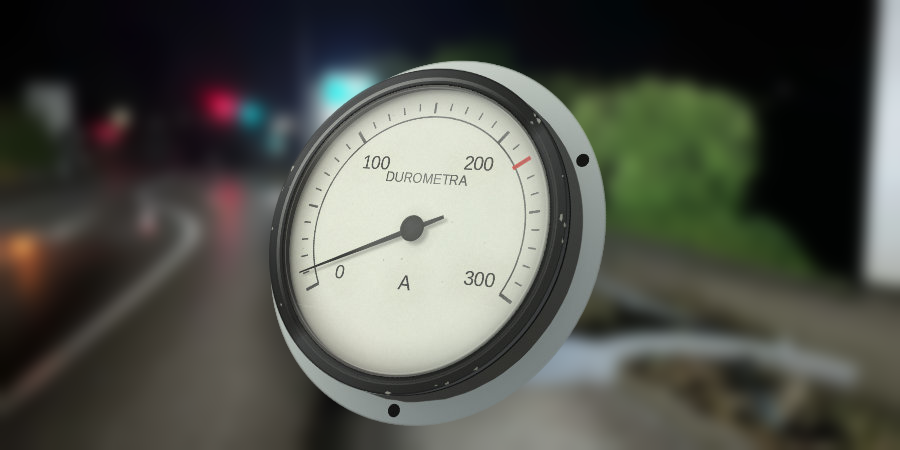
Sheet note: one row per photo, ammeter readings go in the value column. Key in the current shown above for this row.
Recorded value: 10 A
